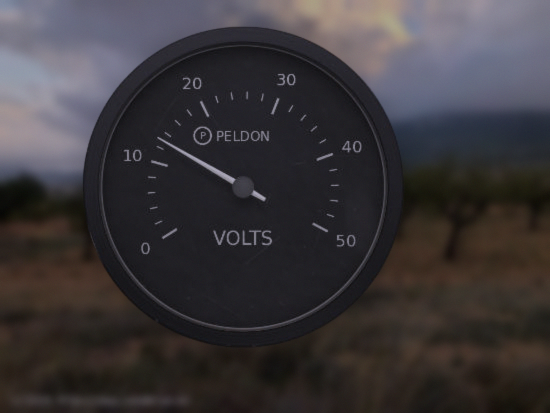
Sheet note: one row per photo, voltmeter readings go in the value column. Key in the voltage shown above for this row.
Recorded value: 13 V
